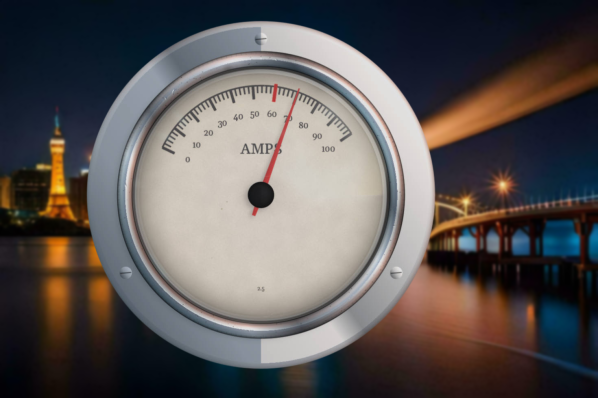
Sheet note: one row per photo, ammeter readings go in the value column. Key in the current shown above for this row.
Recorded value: 70 A
